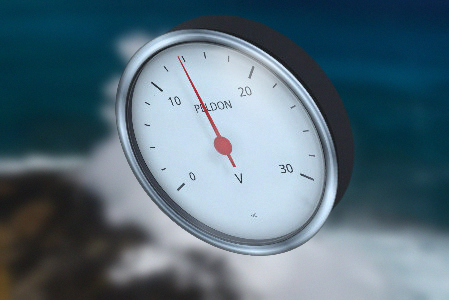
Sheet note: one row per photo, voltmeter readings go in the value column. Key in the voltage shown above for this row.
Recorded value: 14 V
